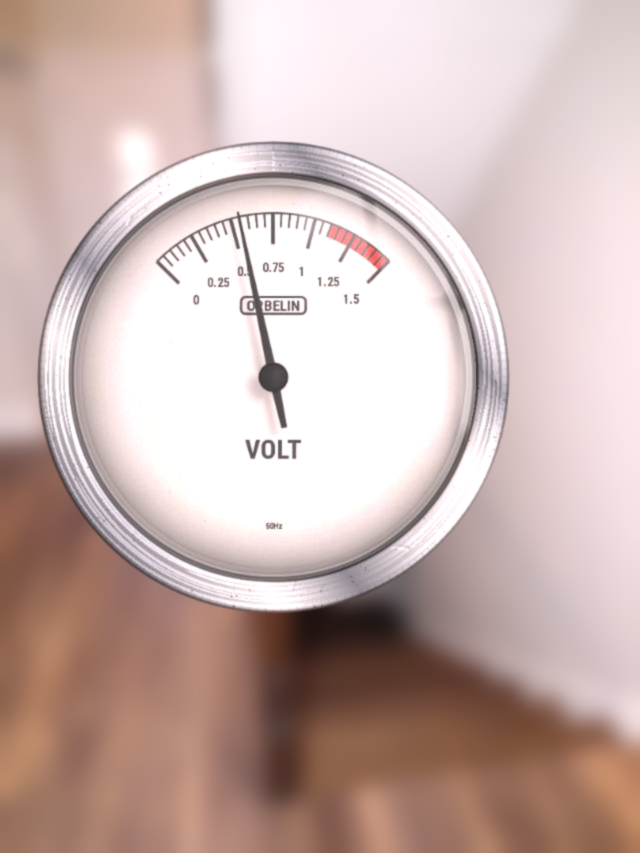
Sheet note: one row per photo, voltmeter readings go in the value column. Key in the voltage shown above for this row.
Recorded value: 0.55 V
